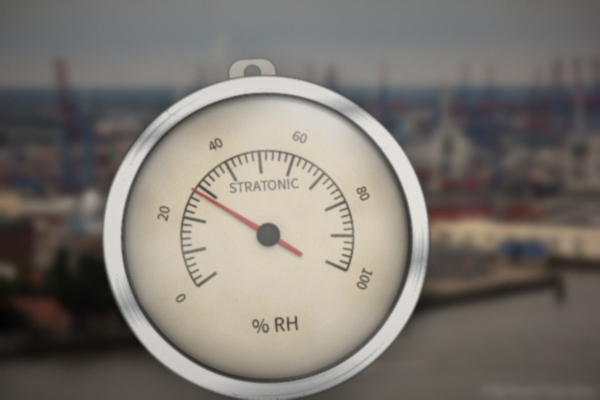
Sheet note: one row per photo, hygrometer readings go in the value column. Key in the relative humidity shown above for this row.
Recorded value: 28 %
